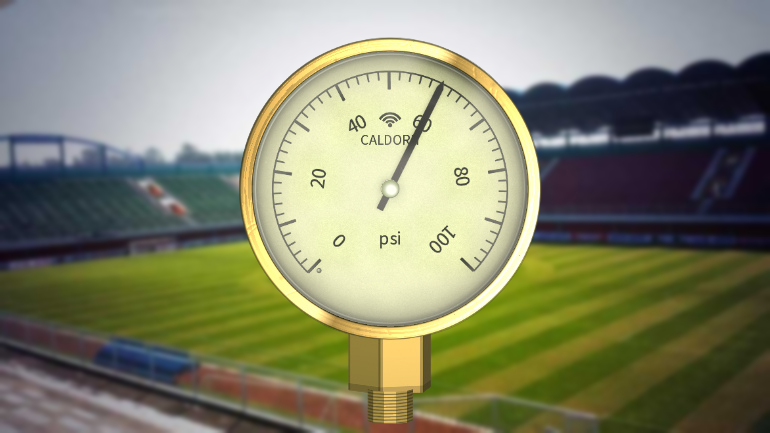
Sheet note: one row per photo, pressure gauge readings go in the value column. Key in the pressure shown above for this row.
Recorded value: 60 psi
